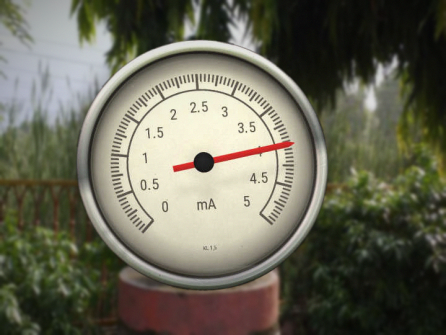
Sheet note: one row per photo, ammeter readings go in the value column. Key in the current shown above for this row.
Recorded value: 4 mA
